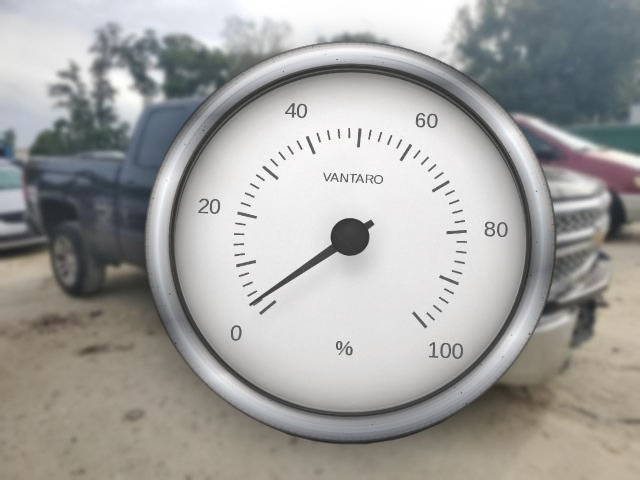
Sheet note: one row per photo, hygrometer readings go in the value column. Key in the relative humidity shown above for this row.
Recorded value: 2 %
